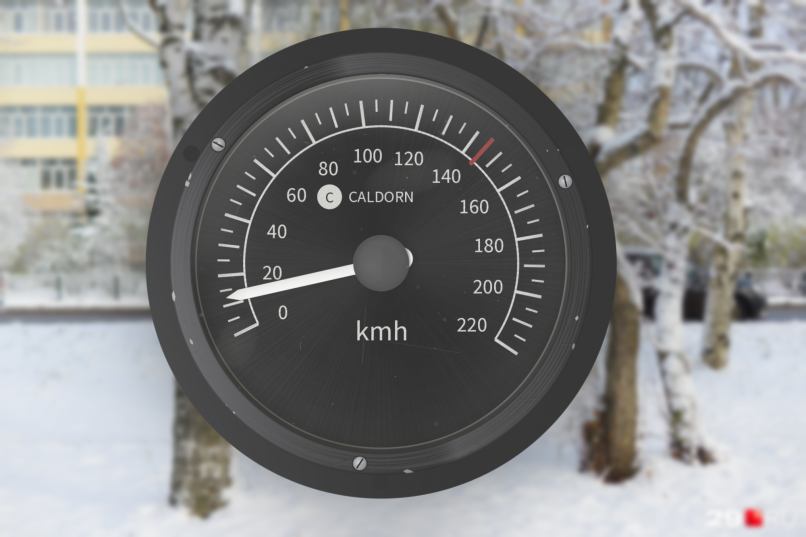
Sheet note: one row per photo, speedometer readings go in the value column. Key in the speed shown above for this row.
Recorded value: 12.5 km/h
